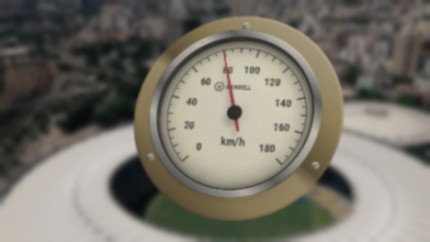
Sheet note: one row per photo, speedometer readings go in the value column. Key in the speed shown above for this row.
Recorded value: 80 km/h
